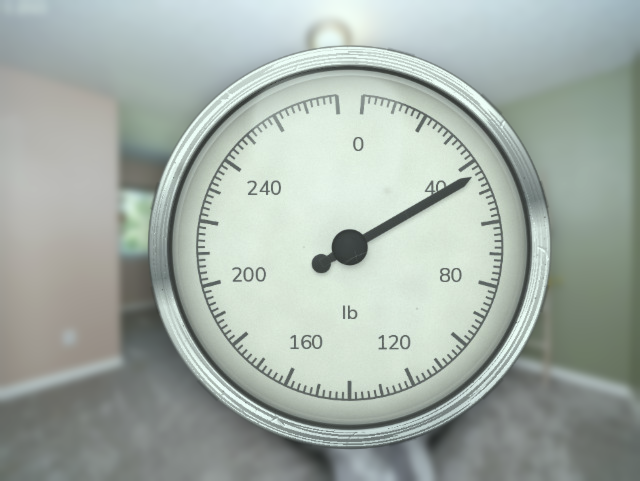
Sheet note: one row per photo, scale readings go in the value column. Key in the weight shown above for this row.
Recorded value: 44 lb
